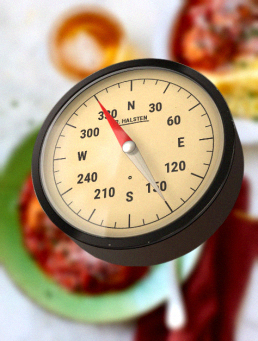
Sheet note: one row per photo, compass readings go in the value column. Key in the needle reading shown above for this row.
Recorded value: 330 °
